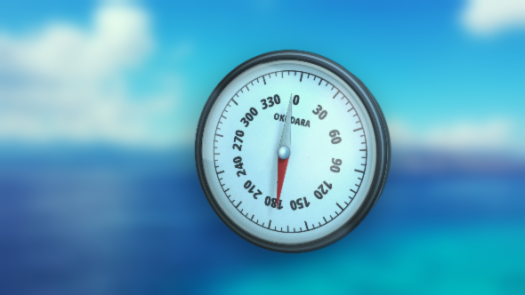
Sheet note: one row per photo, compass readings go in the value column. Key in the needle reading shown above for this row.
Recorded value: 175 °
